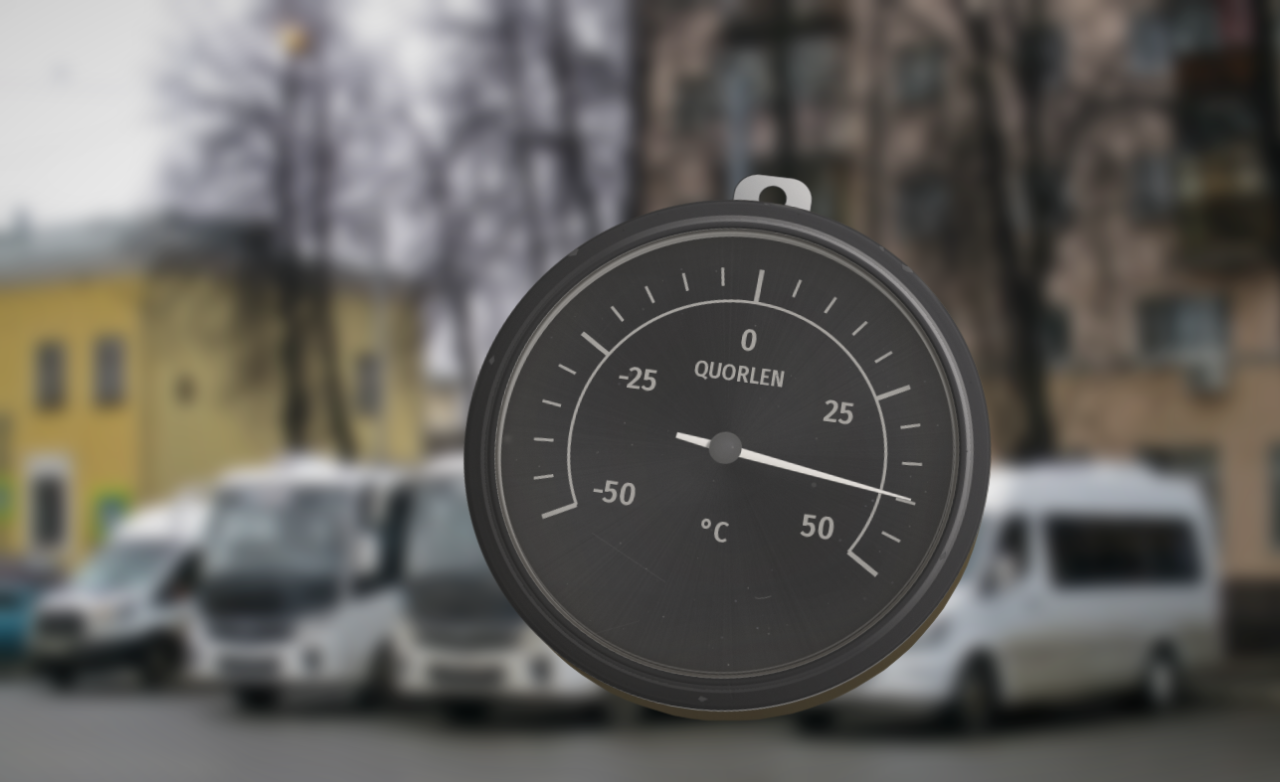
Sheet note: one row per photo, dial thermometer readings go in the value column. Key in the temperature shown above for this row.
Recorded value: 40 °C
